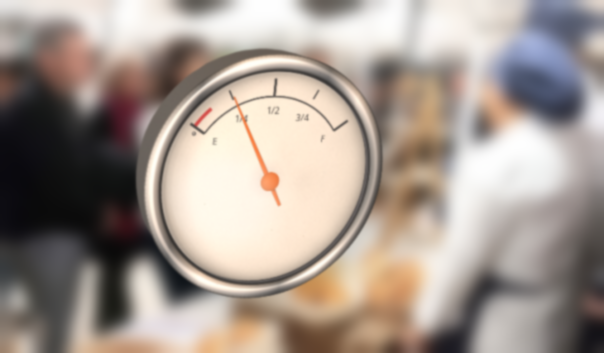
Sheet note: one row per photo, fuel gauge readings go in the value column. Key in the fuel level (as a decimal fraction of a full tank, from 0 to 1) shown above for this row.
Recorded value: 0.25
